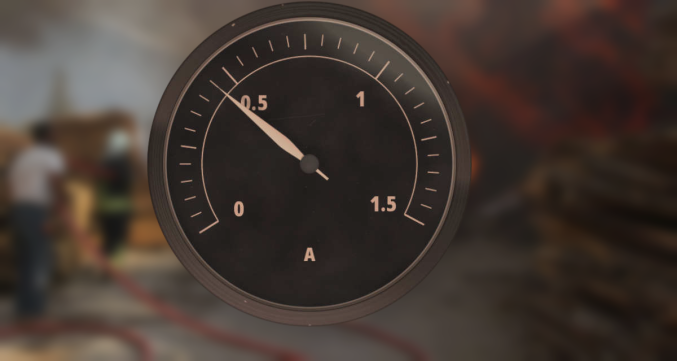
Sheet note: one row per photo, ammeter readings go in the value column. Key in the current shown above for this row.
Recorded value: 0.45 A
